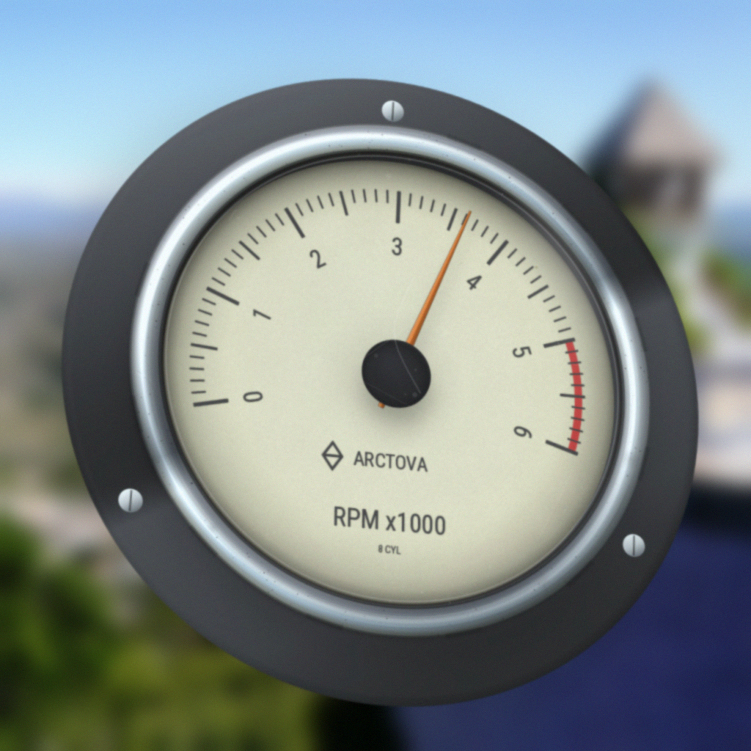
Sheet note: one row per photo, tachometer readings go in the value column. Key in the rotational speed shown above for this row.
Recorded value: 3600 rpm
